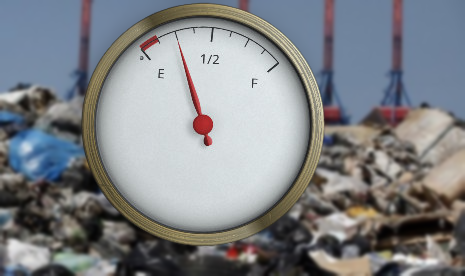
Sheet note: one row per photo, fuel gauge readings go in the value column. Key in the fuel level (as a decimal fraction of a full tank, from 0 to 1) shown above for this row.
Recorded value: 0.25
